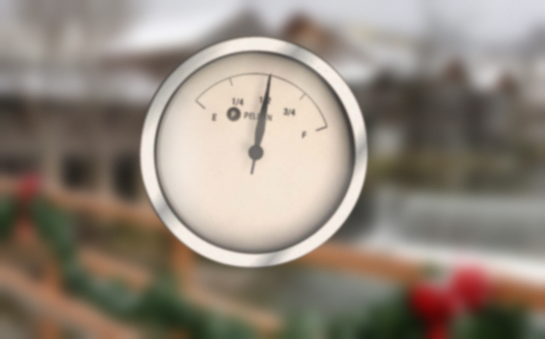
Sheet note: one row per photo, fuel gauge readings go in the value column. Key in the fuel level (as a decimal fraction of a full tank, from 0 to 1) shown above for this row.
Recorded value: 0.5
